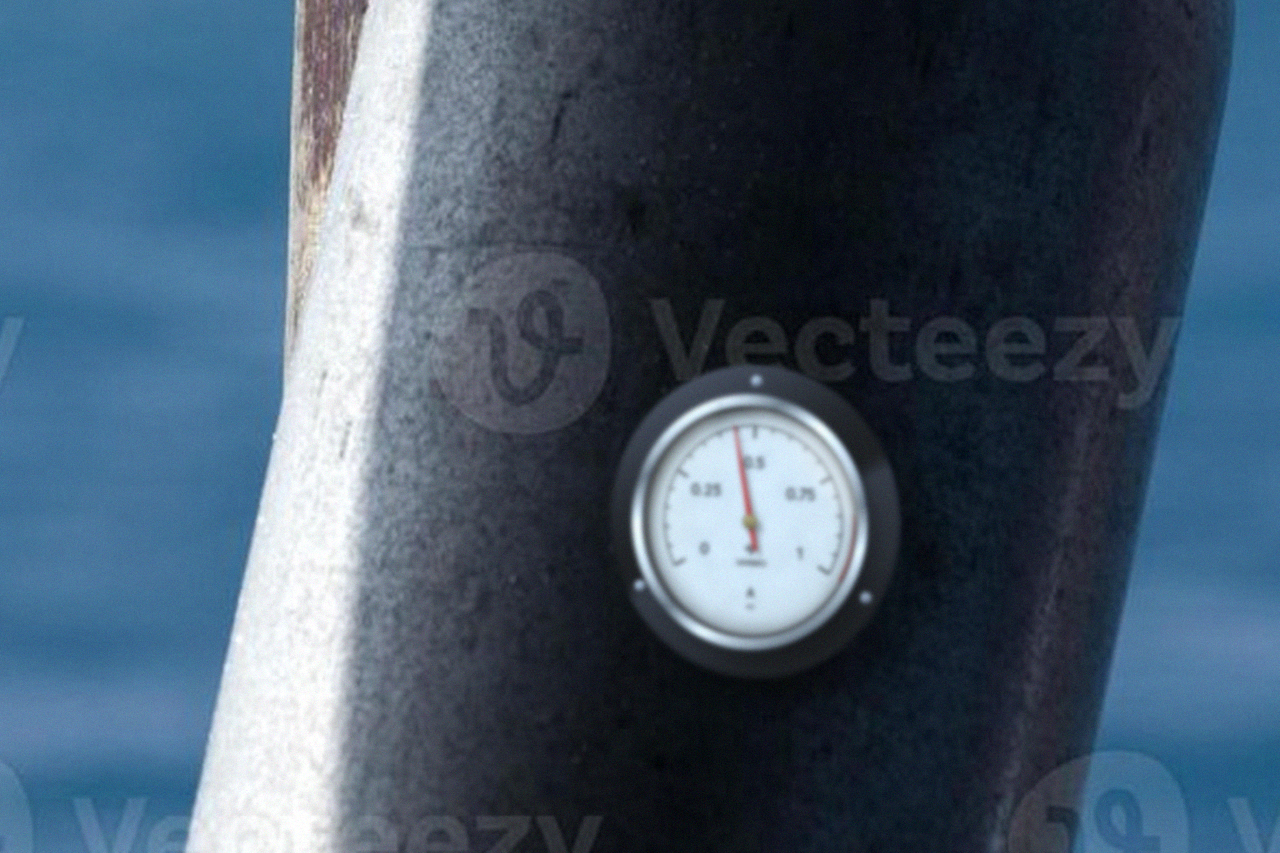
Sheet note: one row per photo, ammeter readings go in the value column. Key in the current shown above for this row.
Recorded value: 0.45 A
